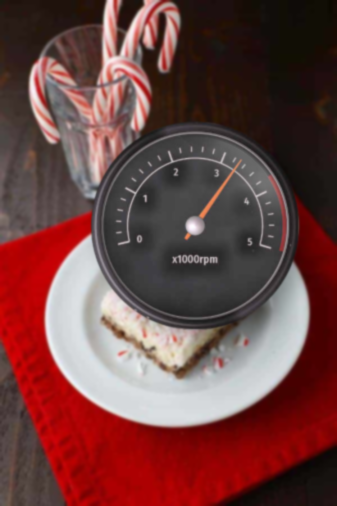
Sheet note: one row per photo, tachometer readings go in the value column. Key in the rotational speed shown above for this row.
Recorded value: 3300 rpm
